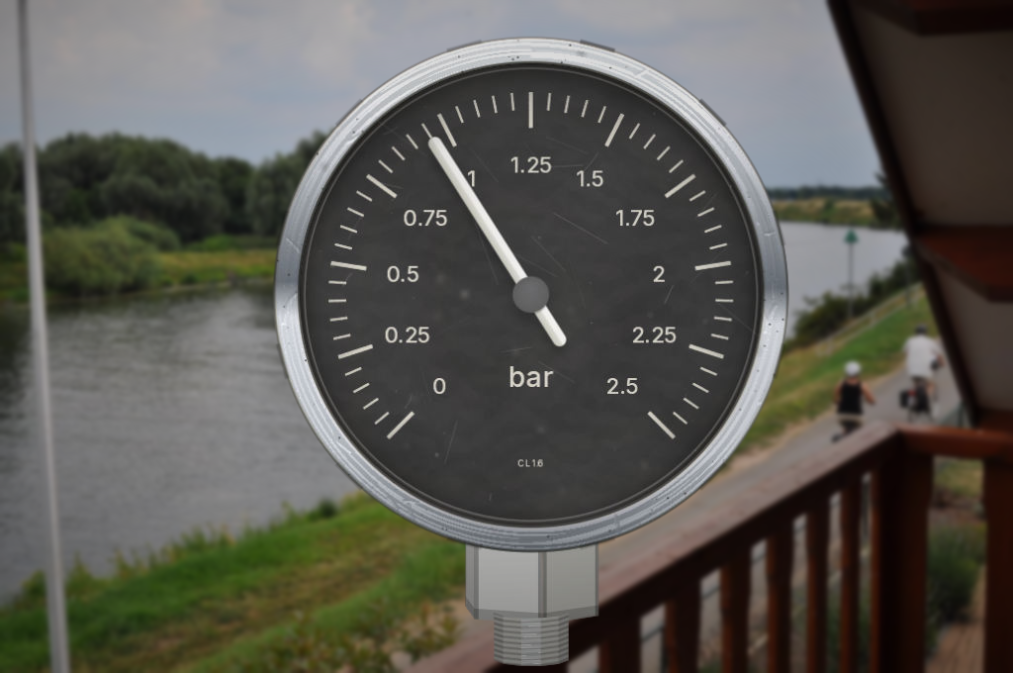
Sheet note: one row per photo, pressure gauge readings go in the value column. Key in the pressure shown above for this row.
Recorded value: 0.95 bar
